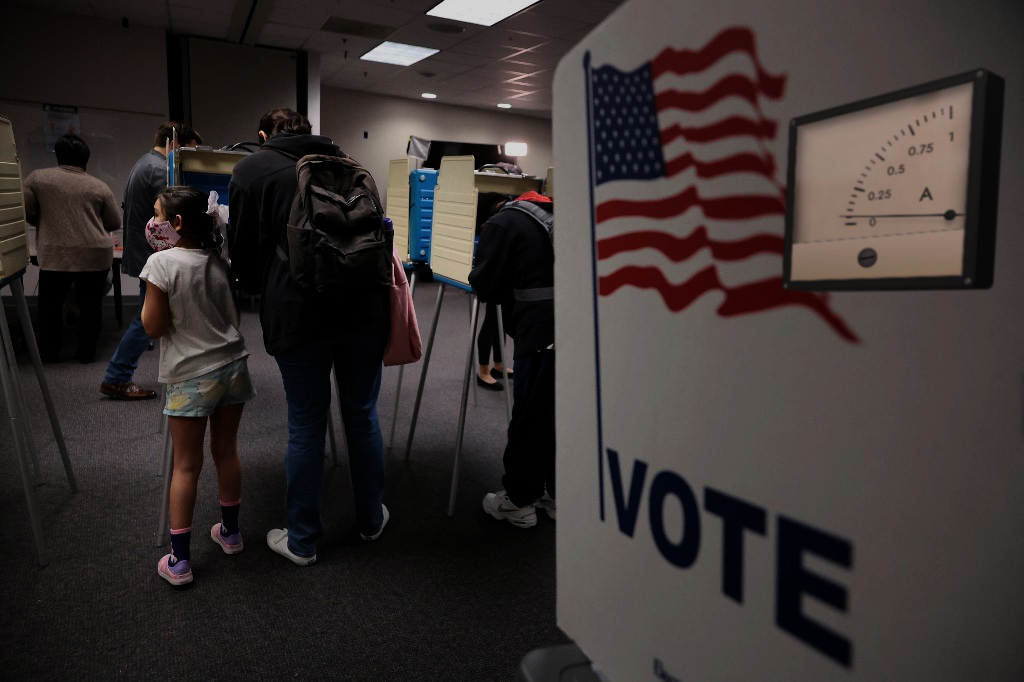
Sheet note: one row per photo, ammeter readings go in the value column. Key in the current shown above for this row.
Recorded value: 0.05 A
